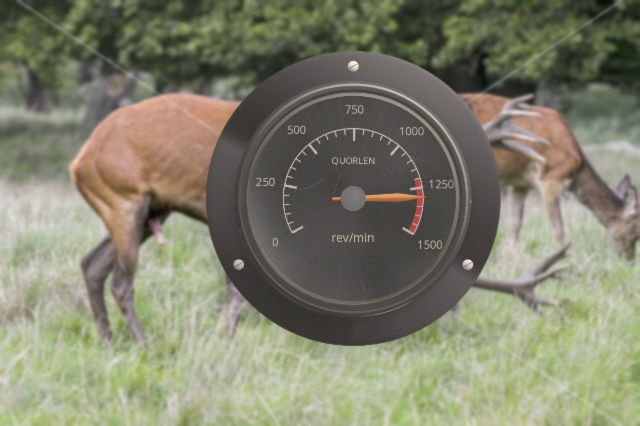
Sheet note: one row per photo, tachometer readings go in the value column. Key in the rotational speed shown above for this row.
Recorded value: 1300 rpm
